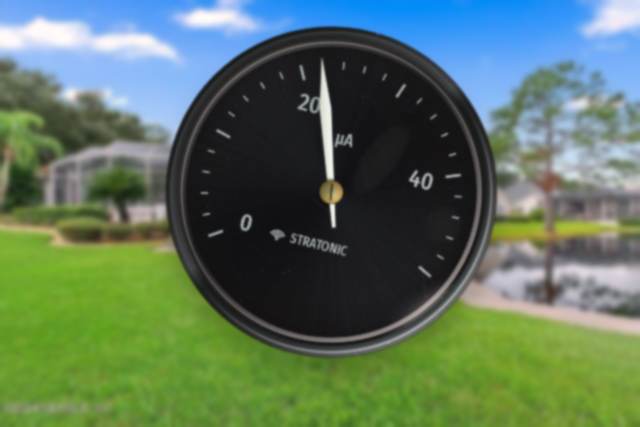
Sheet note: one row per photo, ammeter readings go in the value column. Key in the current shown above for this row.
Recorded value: 22 µA
